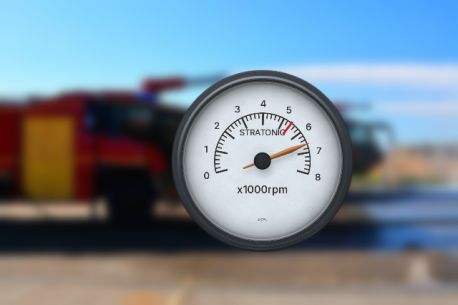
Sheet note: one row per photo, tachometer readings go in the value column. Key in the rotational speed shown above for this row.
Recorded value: 6600 rpm
